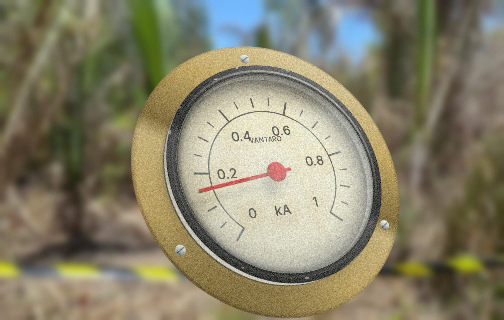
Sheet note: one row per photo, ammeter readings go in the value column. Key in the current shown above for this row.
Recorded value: 0.15 kA
